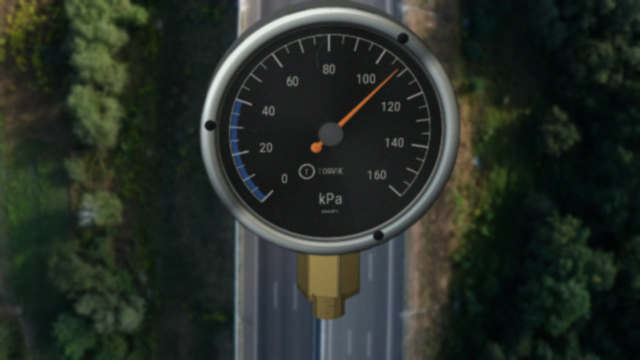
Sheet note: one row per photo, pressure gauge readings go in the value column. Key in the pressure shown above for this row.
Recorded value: 107.5 kPa
